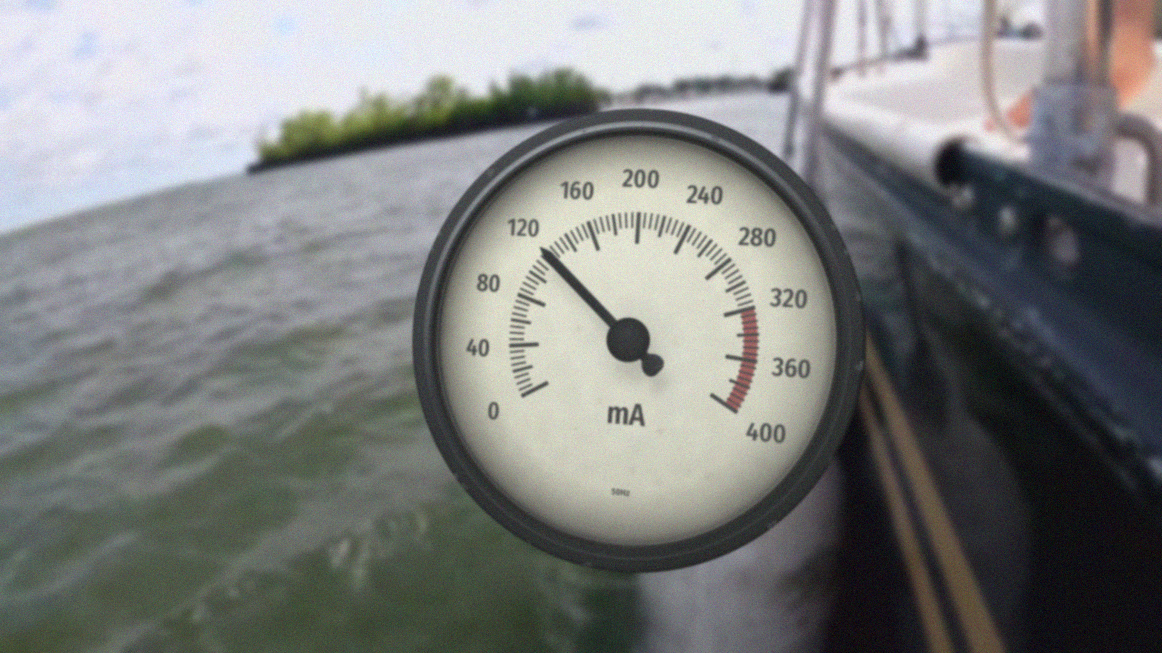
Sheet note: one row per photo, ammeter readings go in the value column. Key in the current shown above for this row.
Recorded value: 120 mA
